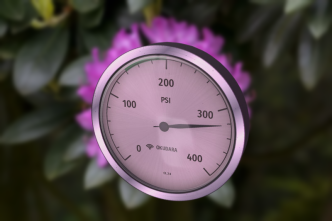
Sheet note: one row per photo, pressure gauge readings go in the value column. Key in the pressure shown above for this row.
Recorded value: 320 psi
